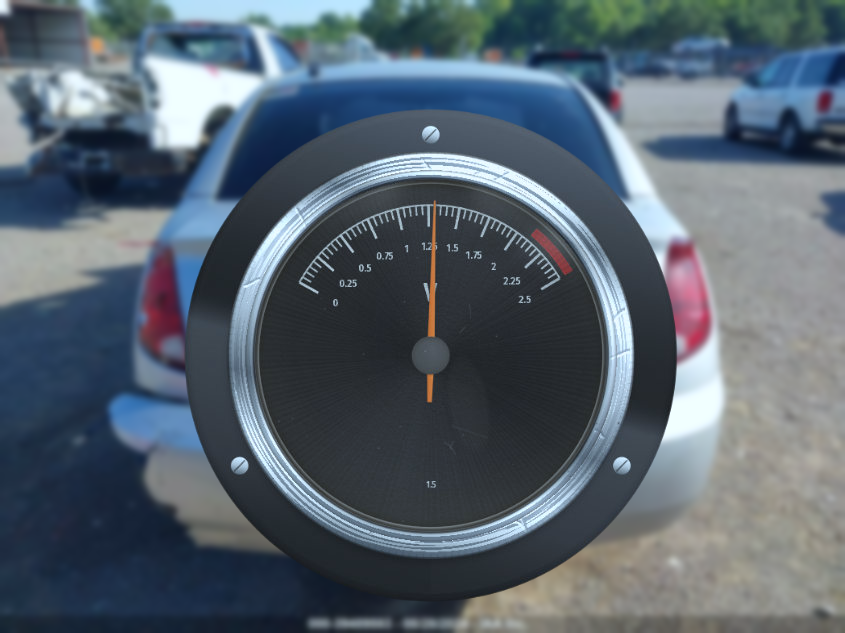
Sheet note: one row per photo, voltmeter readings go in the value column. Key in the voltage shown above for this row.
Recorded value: 1.3 V
